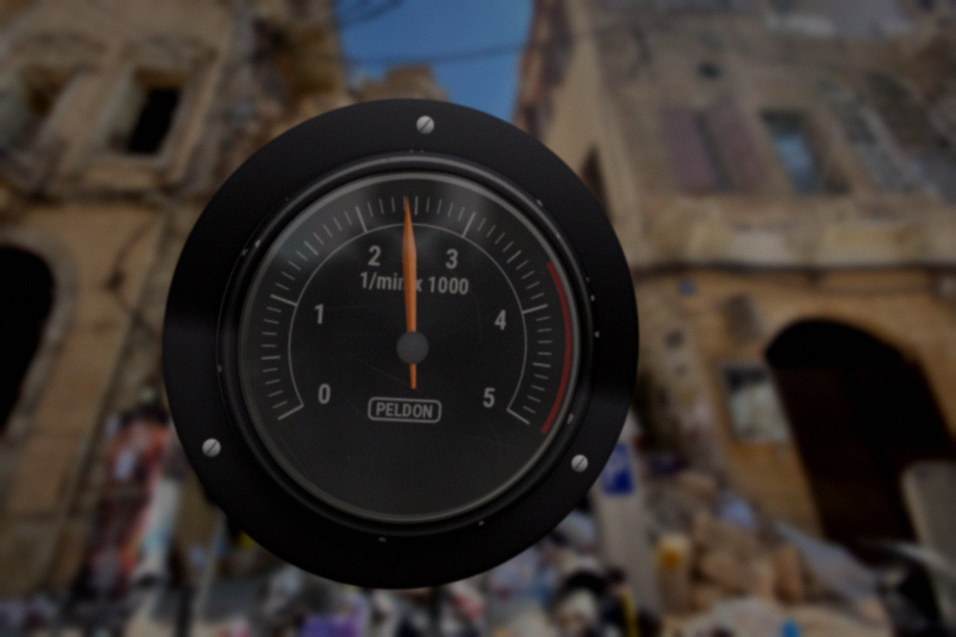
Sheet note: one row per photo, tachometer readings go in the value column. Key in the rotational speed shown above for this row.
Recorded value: 2400 rpm
